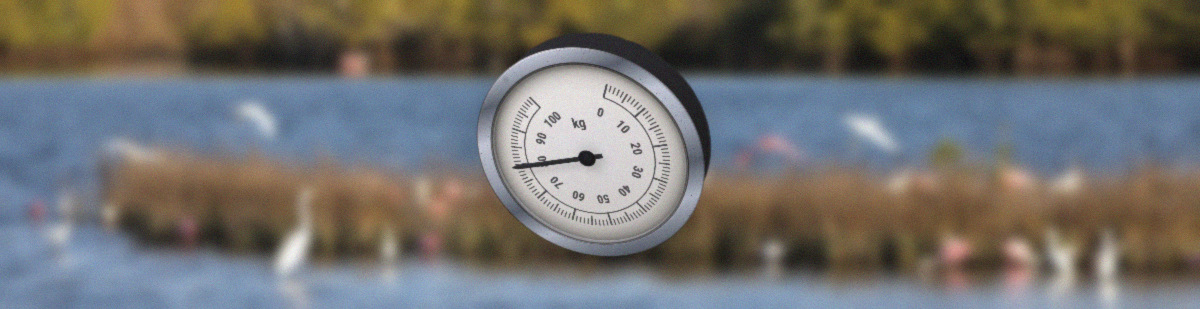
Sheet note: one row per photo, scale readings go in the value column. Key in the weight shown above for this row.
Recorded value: 80 kg
